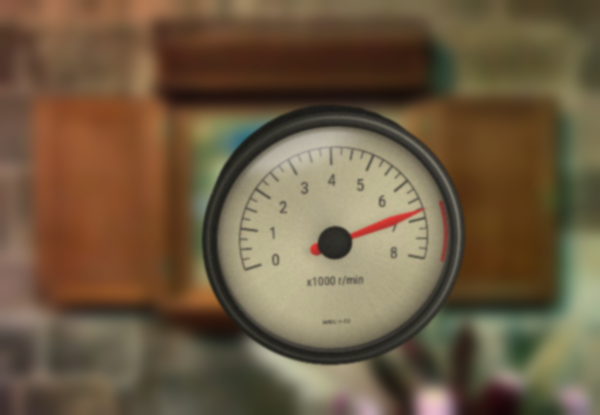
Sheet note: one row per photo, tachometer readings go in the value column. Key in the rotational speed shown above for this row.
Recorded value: 6750 rpm
